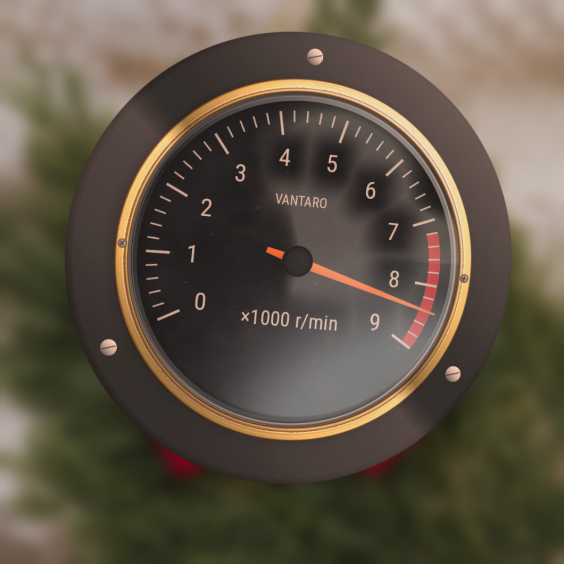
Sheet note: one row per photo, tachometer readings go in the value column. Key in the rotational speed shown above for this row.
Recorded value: 8400 rpm
